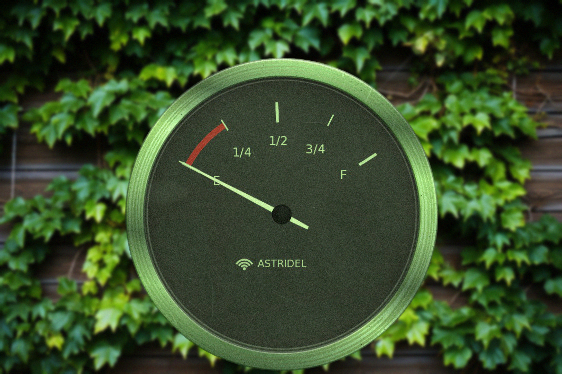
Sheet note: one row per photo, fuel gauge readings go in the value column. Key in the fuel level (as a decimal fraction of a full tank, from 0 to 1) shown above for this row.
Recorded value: 0
